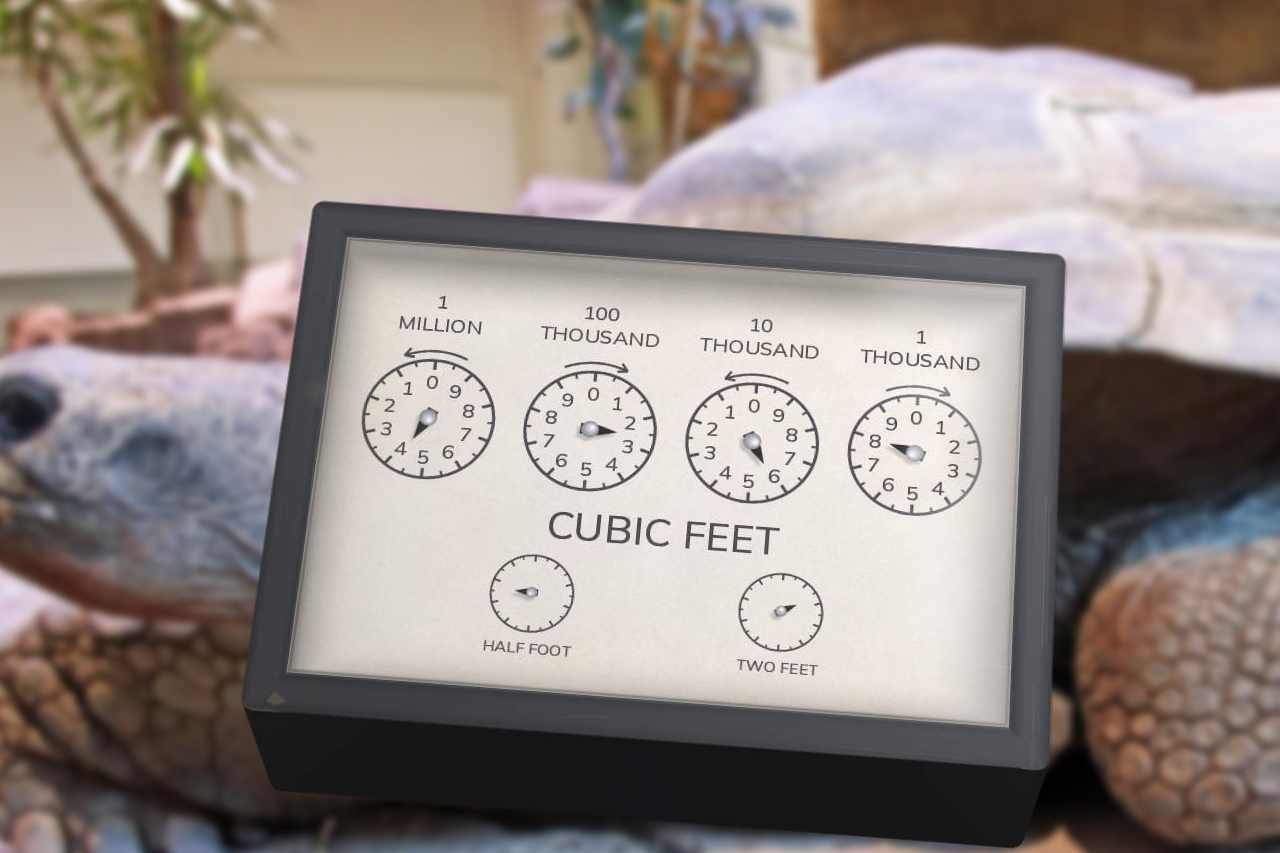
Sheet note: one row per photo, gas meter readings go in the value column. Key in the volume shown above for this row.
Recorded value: 425800 ft³
